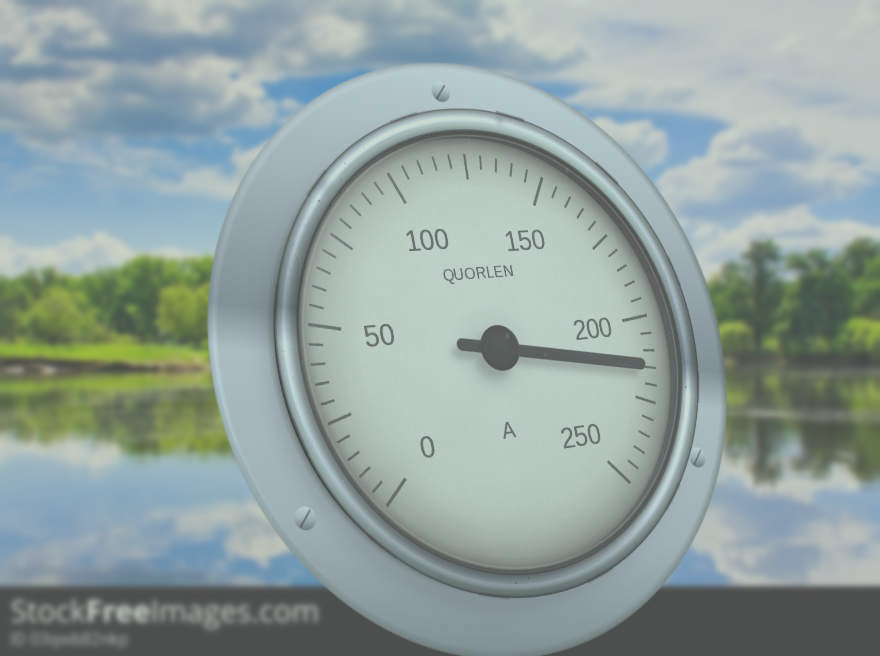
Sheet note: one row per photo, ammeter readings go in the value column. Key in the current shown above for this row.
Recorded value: 215 A
